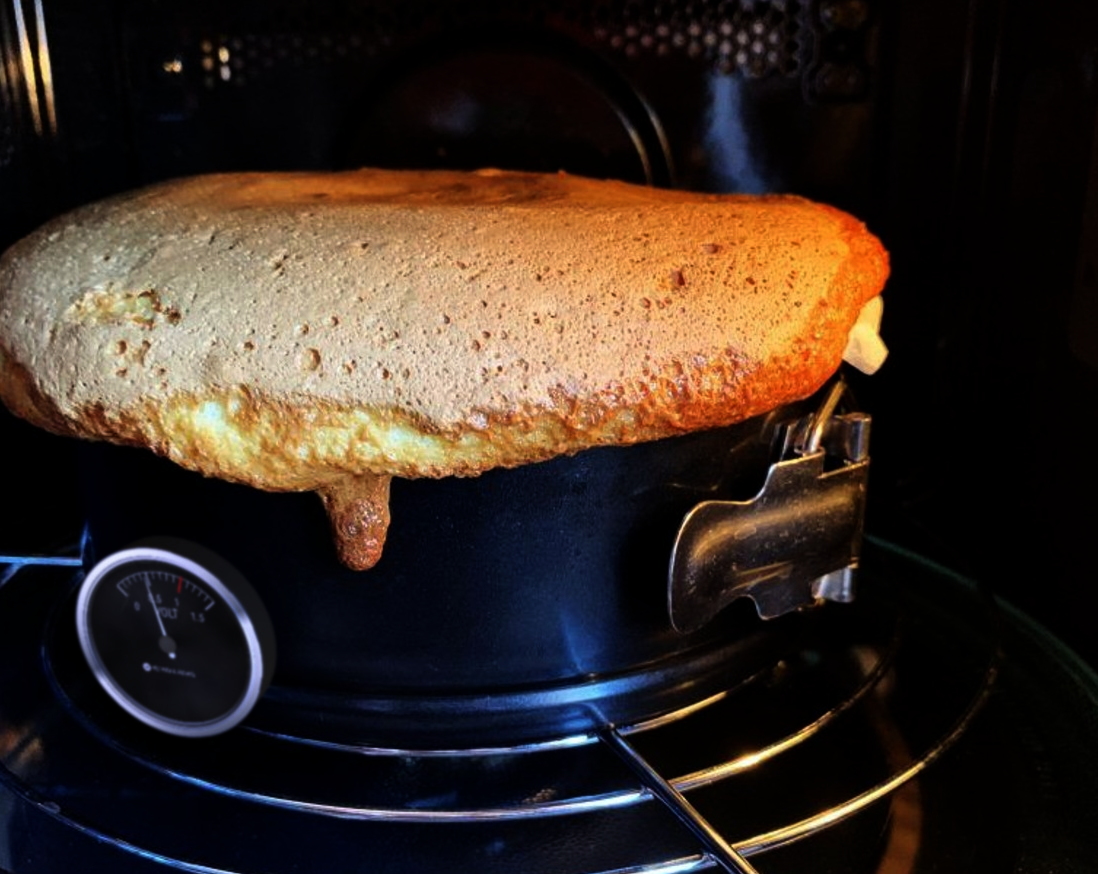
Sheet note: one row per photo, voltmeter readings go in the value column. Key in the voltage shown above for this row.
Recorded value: 0.5 V
